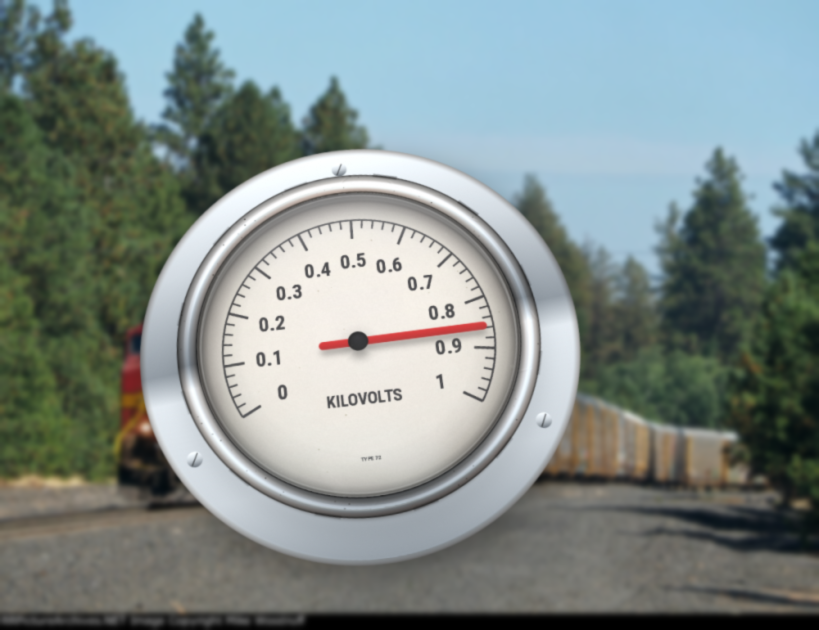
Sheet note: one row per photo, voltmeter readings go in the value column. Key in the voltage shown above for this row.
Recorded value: 0.86 kV
